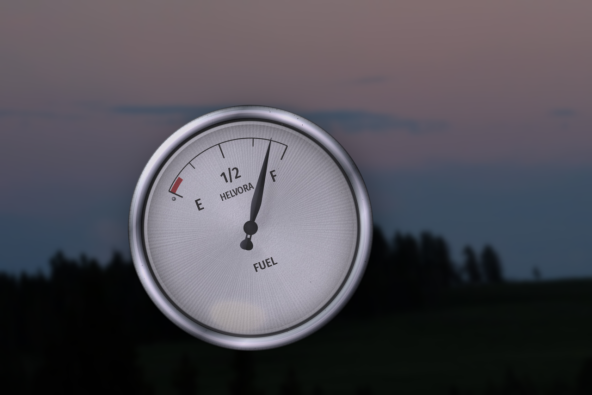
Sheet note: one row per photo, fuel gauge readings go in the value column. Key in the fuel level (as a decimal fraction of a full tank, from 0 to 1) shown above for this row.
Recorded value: 0.875
